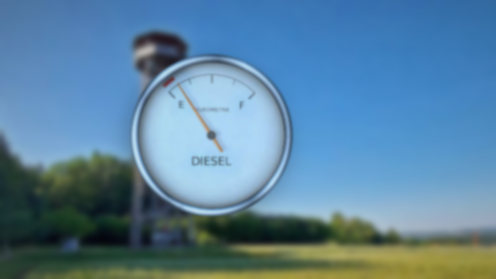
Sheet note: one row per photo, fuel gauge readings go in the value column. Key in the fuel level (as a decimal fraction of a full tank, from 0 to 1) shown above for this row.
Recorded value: 0.125
